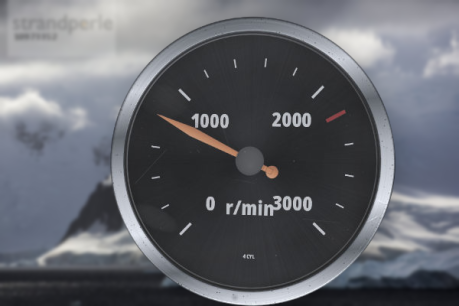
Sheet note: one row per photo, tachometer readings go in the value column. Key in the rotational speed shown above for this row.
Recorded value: 800 rpm
